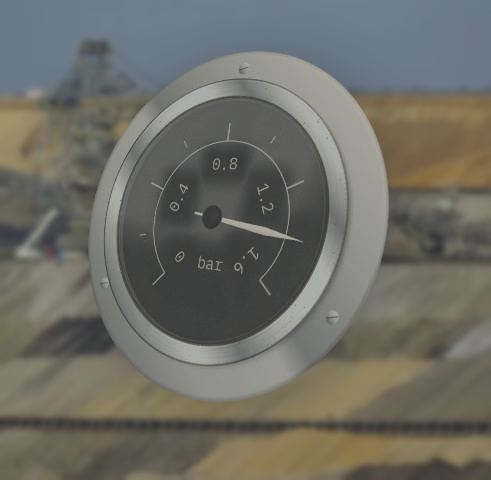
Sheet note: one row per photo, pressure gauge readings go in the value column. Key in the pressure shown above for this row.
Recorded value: 1.4 bar
